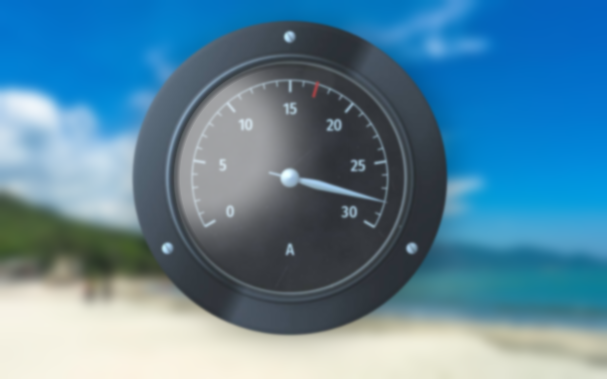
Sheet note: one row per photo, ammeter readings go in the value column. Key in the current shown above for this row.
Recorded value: 28 A
